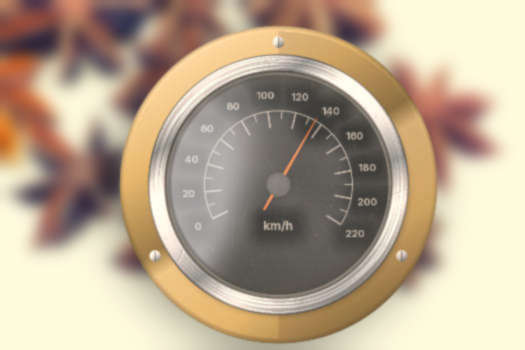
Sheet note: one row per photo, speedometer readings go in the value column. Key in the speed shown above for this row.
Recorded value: 135 km/h
